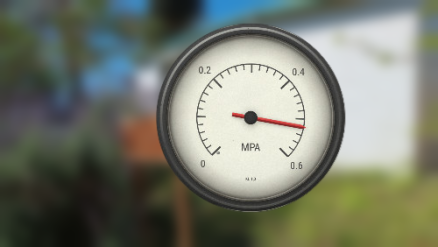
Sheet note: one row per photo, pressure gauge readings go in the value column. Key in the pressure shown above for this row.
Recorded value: 0.52 MPa
